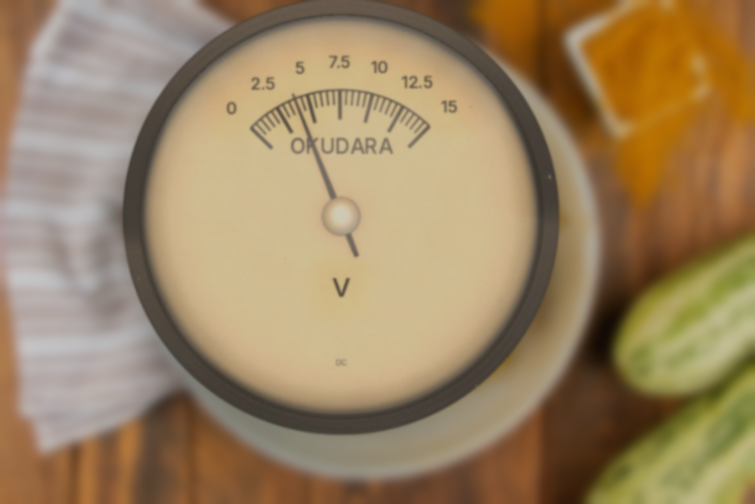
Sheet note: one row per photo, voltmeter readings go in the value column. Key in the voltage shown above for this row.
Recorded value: 4 V
